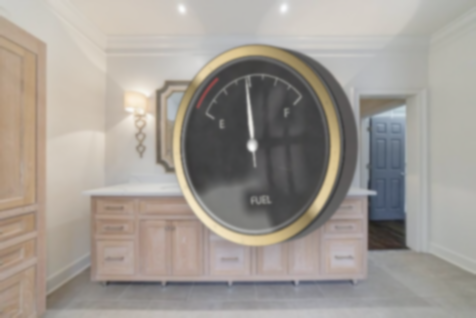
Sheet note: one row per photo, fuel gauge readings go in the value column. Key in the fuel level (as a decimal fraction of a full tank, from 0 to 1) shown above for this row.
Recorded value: 0.5
